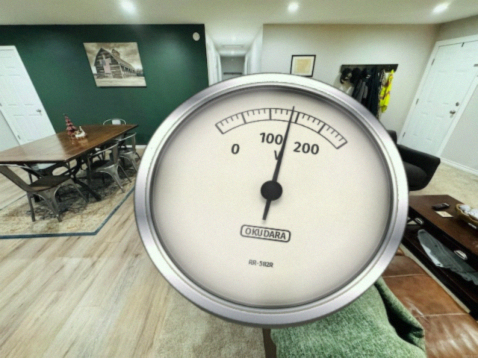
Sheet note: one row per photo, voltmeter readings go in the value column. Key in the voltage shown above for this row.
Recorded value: 140 V
